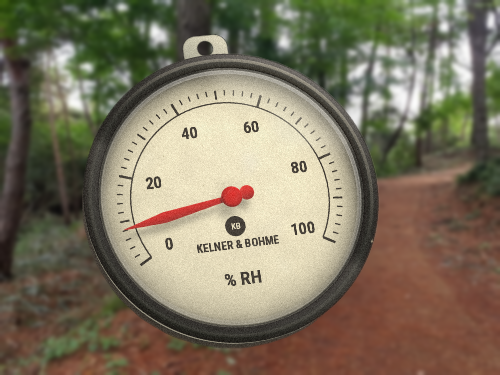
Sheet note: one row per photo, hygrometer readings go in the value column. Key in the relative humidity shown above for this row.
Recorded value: 8 %
